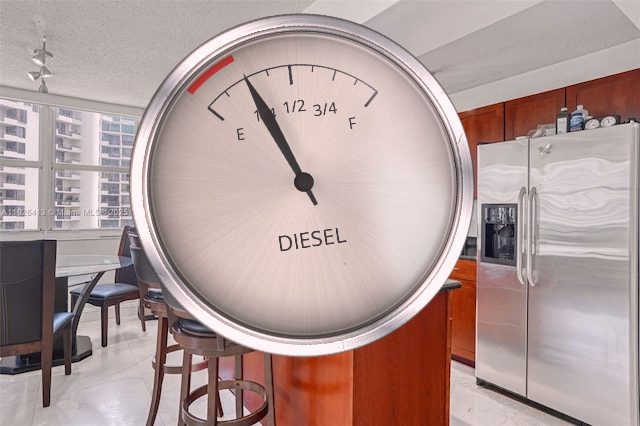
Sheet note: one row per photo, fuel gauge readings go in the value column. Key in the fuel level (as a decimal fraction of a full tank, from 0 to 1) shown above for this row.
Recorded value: 0.25
